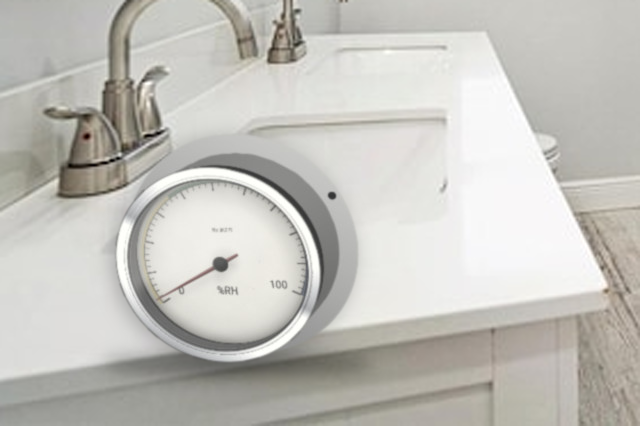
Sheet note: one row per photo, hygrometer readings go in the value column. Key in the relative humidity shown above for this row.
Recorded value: 2 %
